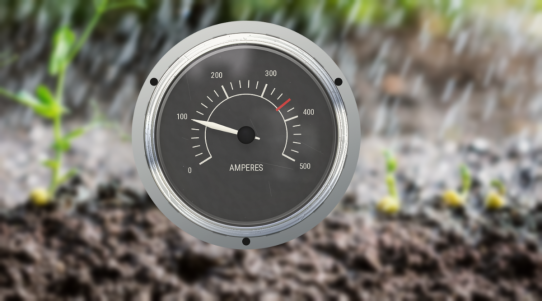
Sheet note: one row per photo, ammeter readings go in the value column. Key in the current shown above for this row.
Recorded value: 100 A
